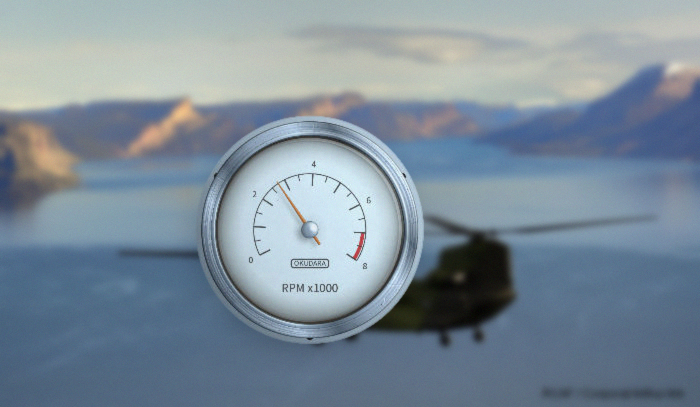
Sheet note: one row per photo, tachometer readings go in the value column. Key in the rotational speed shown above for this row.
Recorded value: 2750 rpm
